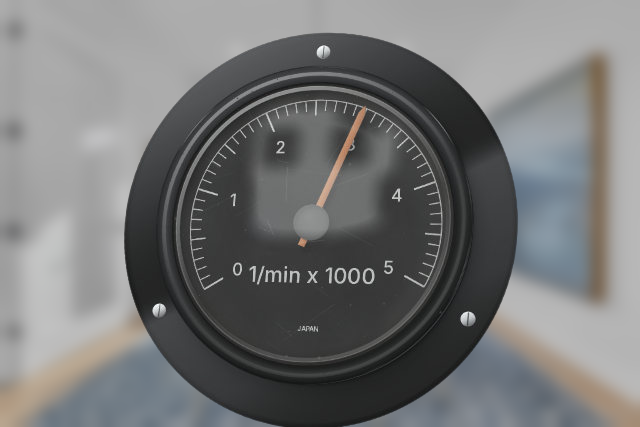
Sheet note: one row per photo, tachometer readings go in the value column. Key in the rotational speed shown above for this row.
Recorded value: 3000 rpm
